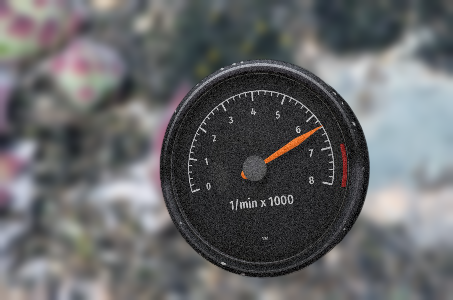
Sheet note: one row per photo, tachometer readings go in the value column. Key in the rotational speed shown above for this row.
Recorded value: 6400 rpm
